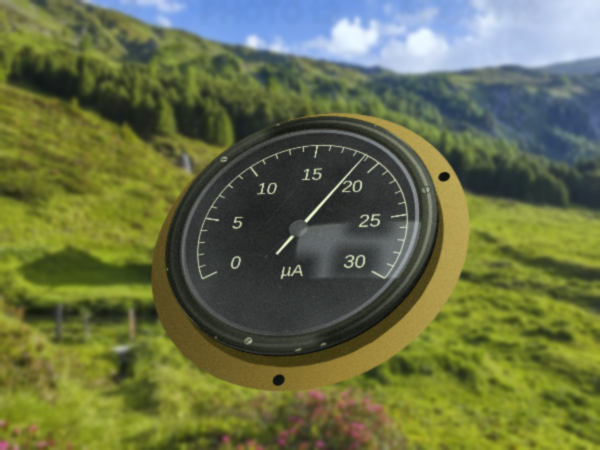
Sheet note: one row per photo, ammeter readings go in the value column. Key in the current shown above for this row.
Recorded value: 19 µA
